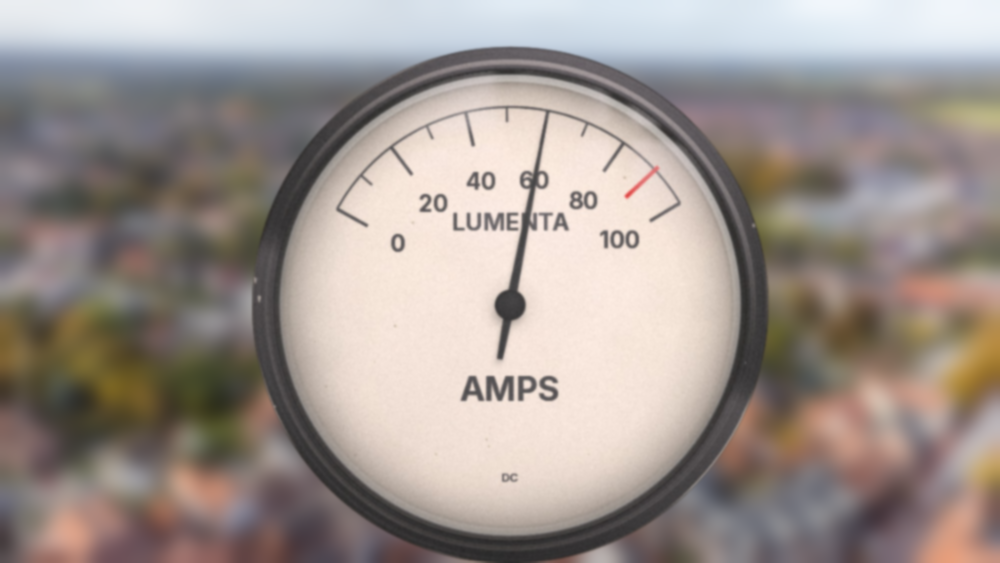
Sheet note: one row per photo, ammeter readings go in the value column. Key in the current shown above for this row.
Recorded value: 60 A
